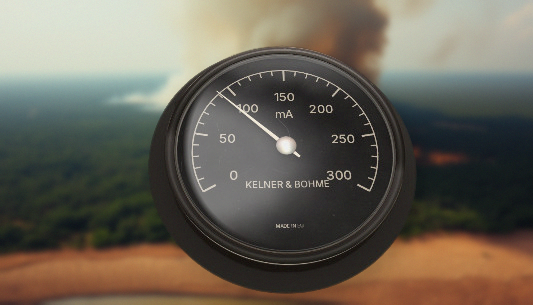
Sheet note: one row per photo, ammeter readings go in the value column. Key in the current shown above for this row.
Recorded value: 90 mA
